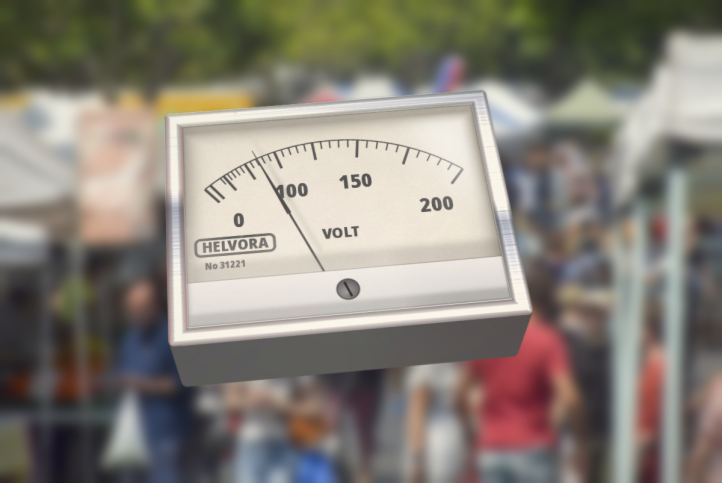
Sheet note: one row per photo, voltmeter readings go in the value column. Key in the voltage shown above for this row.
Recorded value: 85 V
